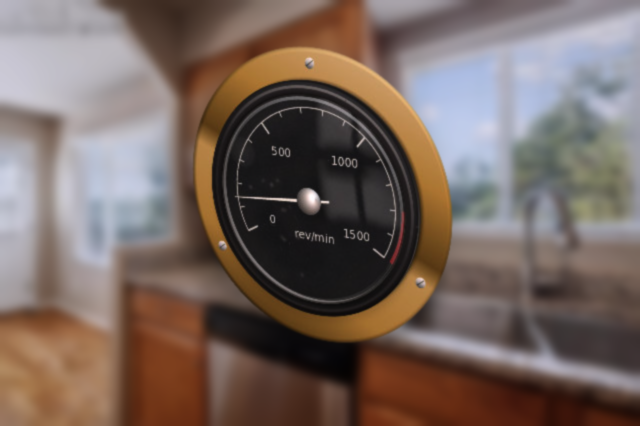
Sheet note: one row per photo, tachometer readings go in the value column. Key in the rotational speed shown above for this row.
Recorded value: 150 rpm
